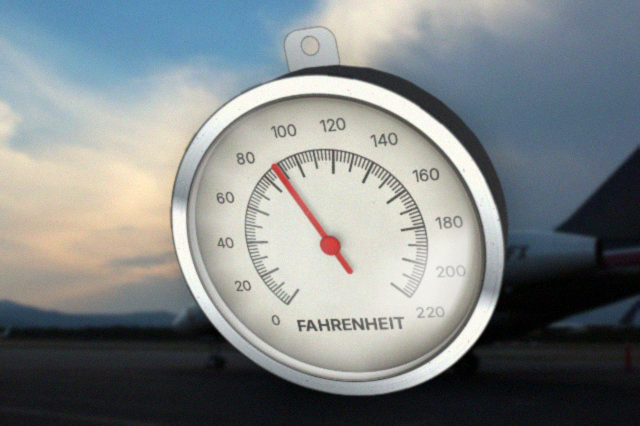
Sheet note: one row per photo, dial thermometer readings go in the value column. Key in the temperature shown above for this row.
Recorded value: 90 °F
